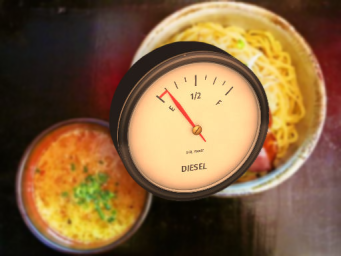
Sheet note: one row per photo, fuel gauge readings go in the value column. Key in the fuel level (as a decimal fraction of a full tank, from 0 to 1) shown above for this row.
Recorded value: 0.125
